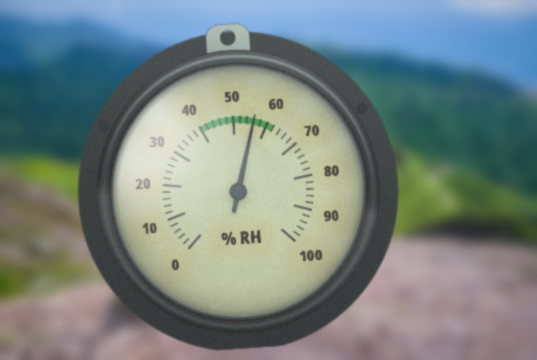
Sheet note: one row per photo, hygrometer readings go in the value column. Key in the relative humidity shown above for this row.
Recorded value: 56 %
